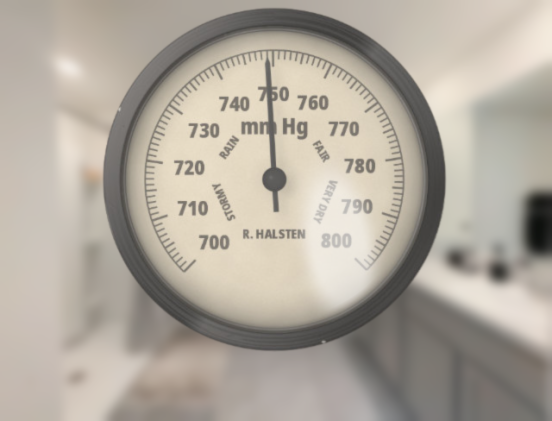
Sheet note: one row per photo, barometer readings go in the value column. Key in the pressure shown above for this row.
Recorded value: 749 mmHg
